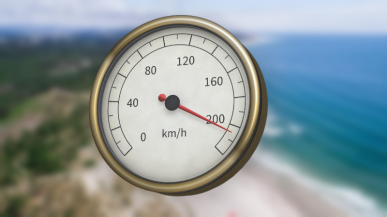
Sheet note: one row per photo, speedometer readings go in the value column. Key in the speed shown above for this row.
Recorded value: 205 km/h
